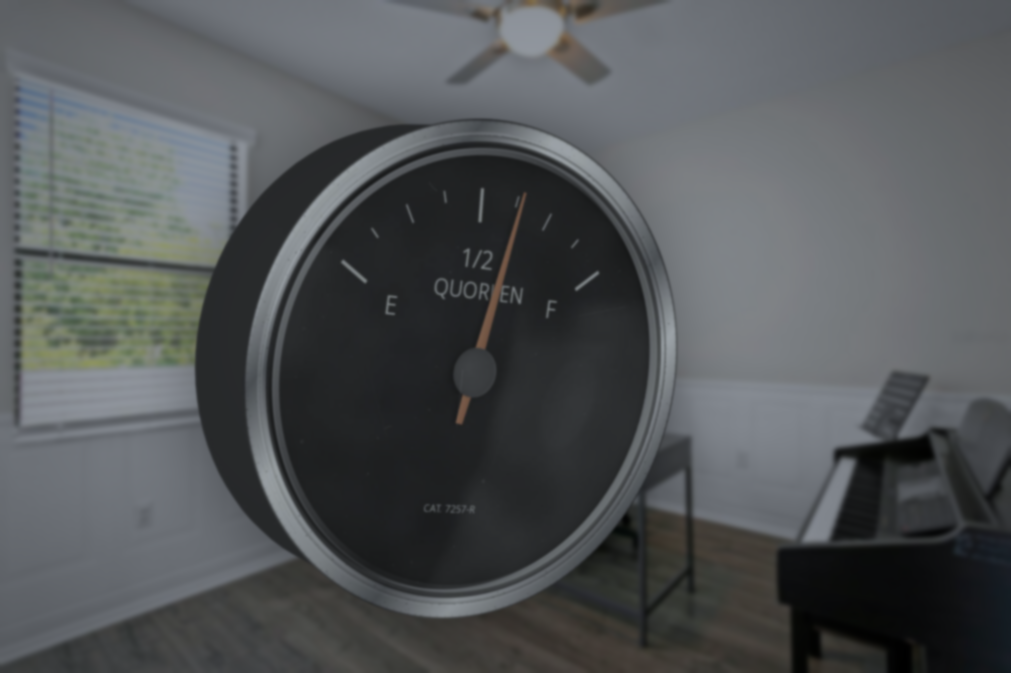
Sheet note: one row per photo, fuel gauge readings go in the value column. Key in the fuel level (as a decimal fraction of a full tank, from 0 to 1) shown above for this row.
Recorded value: 0.625
